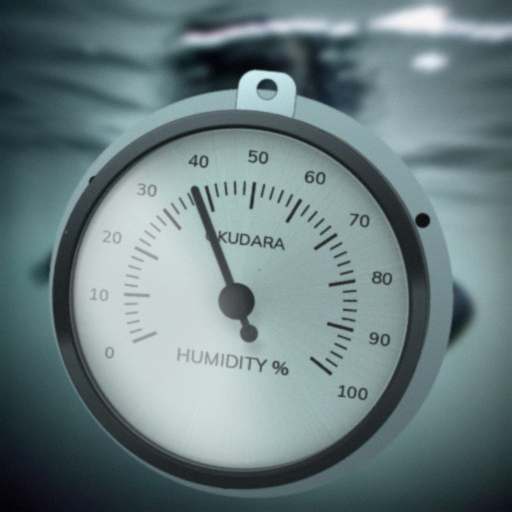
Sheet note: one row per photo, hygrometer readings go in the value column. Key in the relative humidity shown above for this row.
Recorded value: 38 %
